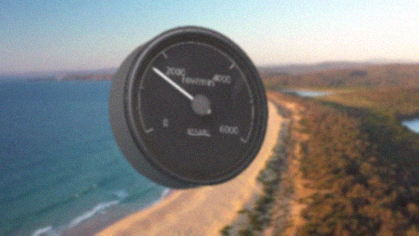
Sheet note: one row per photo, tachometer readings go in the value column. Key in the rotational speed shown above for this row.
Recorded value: 1500 rpm
